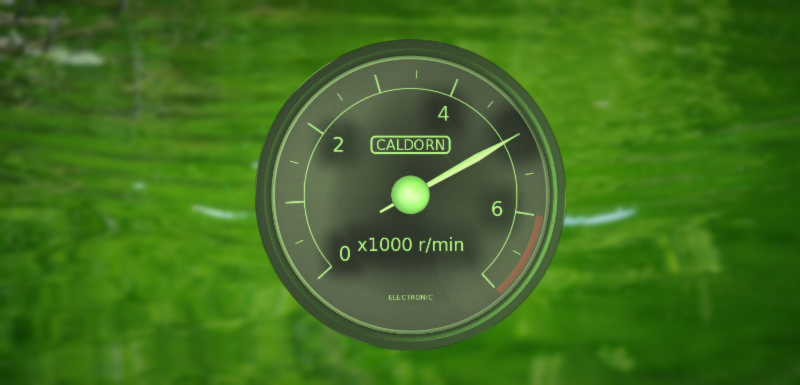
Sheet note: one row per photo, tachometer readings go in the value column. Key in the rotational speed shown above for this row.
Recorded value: 5000 rpm
